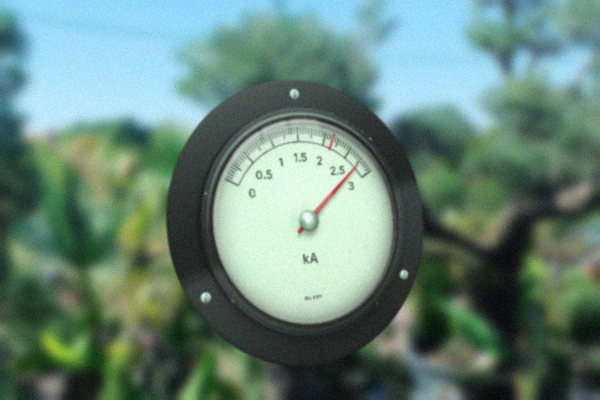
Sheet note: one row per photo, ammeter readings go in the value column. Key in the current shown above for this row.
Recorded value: 2.75 kA
